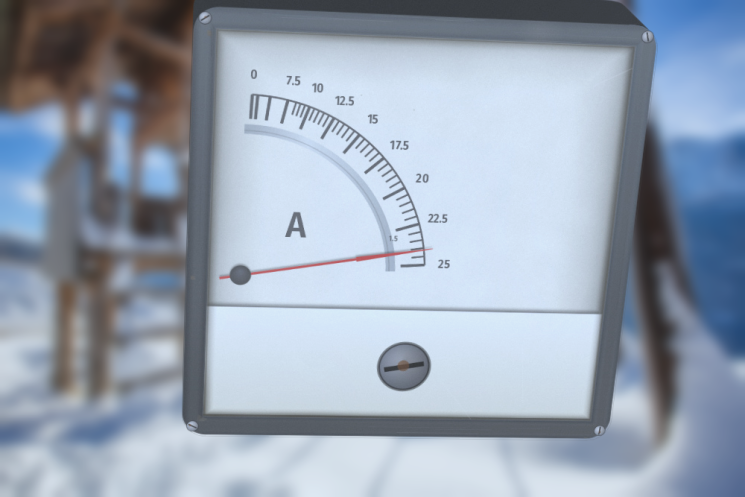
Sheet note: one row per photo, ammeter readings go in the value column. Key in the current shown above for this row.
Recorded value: 24 A
